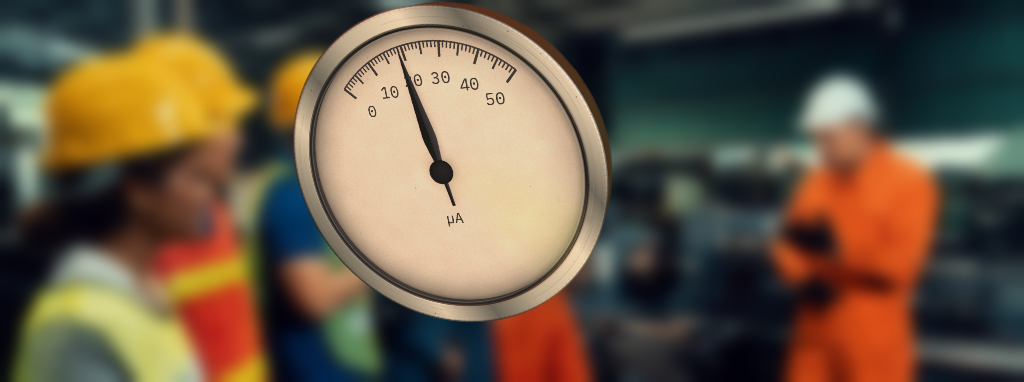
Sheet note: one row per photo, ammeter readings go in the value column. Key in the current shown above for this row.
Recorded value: 20 µA
